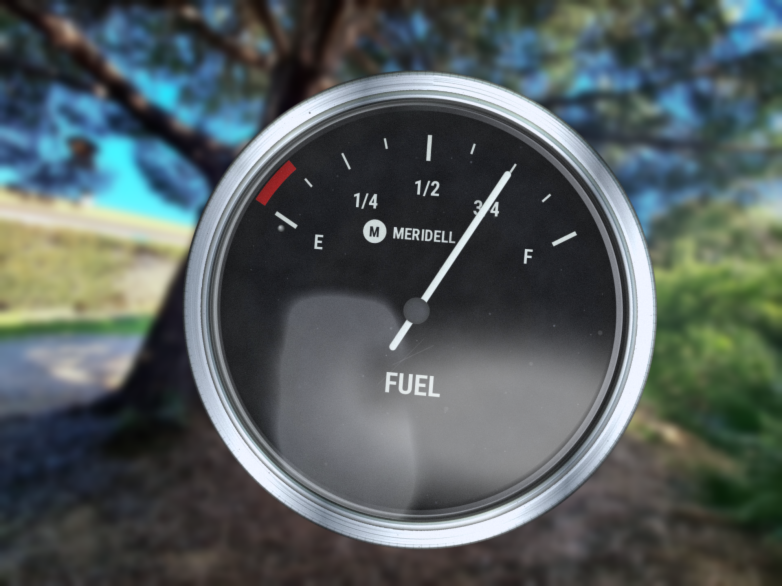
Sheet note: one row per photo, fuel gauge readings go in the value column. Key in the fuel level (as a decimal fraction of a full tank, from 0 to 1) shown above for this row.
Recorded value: 0.75
